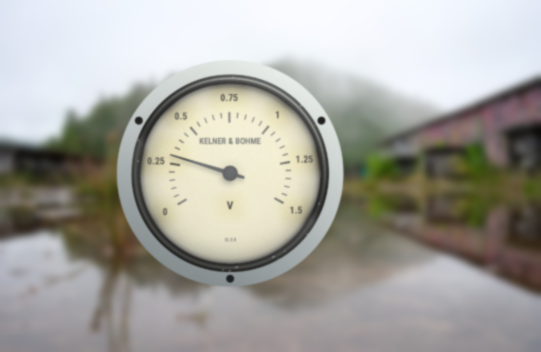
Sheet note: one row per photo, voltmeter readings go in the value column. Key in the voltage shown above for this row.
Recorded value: 0.3 V
